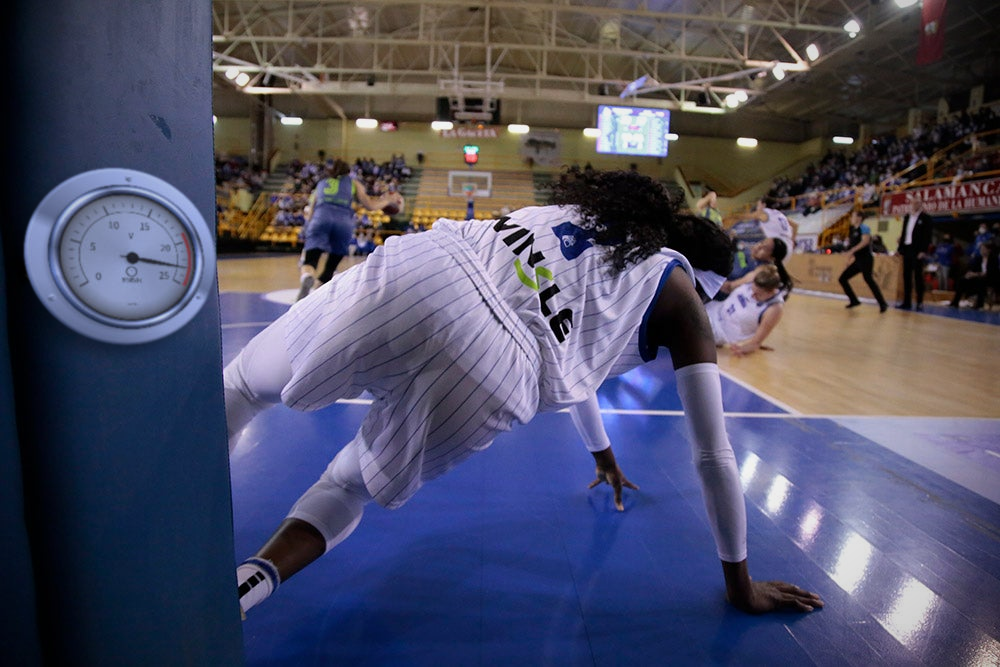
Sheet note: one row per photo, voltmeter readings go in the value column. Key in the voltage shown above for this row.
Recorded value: 23 V
